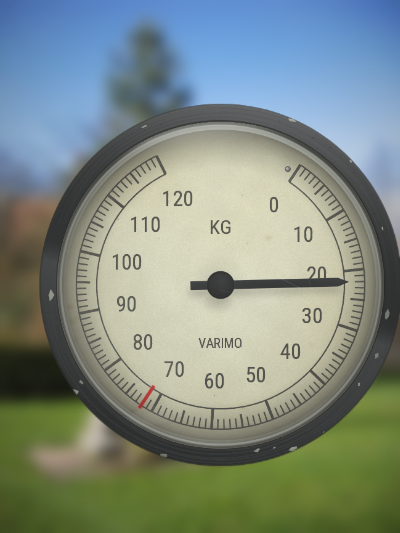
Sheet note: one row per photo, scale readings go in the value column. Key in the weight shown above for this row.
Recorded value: 22 kg
